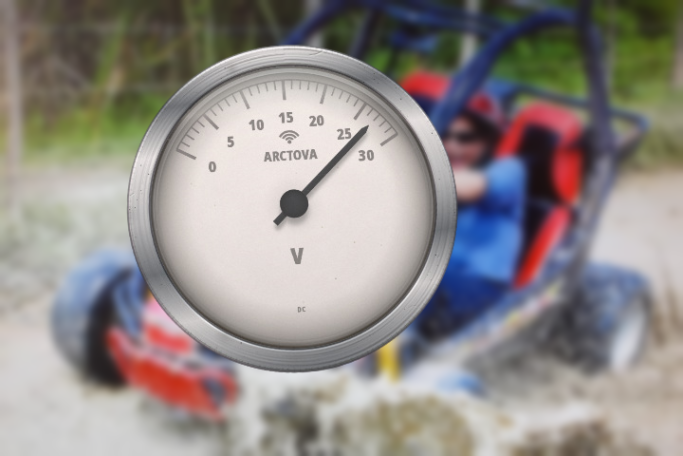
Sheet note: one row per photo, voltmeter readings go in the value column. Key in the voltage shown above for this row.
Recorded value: 27 V
